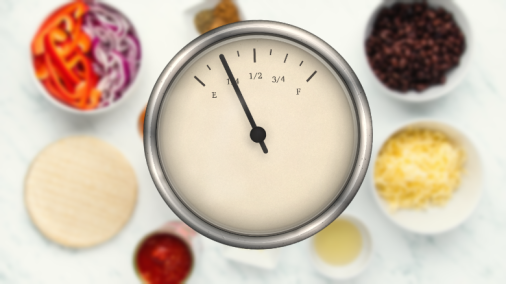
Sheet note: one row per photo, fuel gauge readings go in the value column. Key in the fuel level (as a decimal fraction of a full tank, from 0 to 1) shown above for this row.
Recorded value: 0.25
